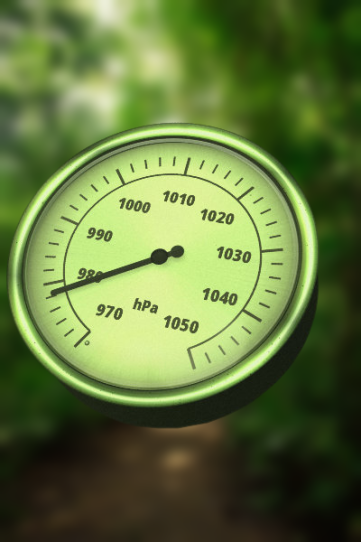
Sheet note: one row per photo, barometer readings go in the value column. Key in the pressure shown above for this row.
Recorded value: 978 hPa
